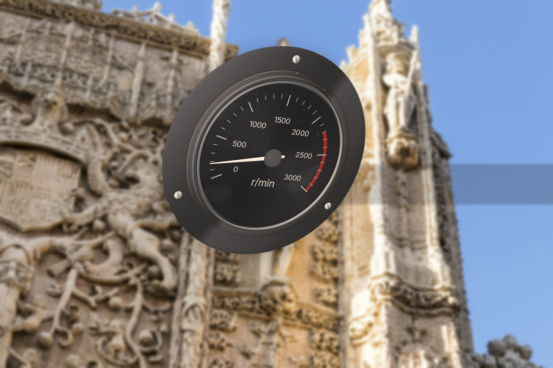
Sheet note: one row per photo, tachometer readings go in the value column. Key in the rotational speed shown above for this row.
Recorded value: 200 rpm
